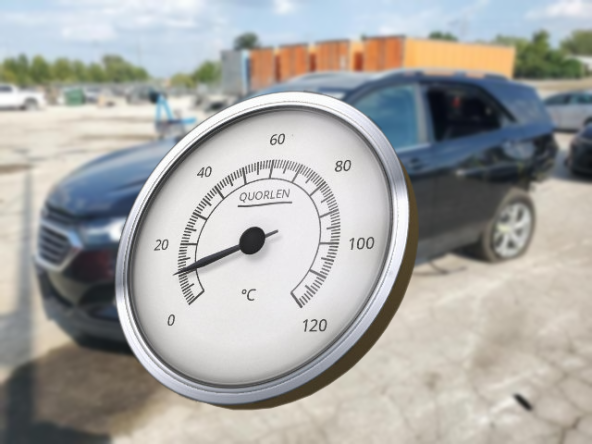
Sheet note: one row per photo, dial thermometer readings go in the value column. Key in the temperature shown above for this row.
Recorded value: 10 °C
